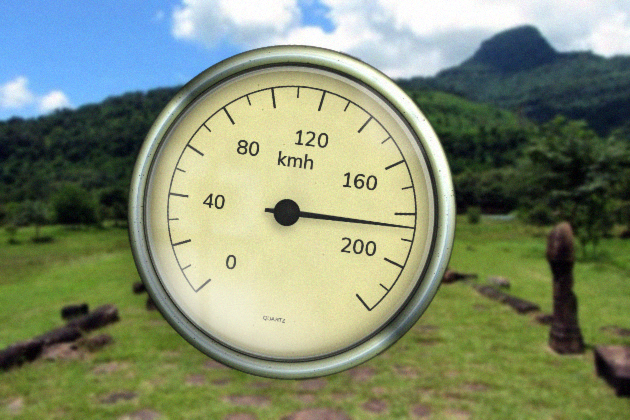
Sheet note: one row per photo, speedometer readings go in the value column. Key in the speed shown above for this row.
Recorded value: 185 km/h
